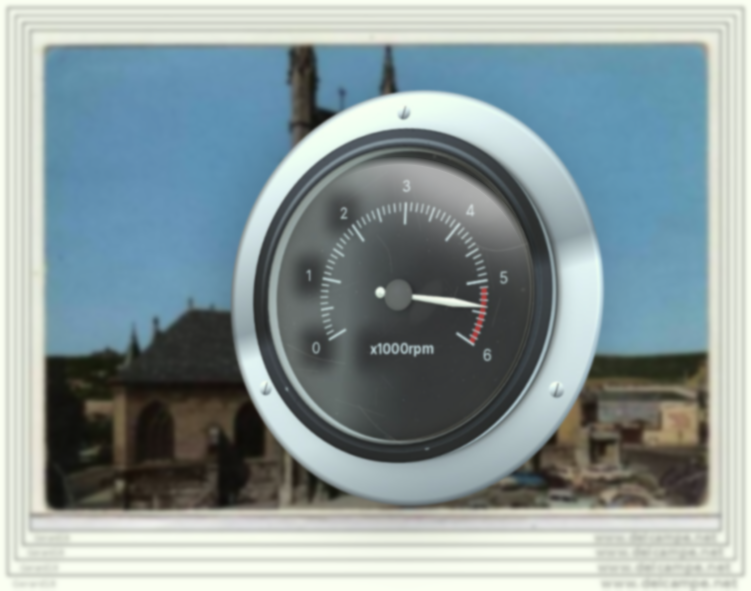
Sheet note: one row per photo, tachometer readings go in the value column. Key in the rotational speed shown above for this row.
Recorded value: 5400 rpm
